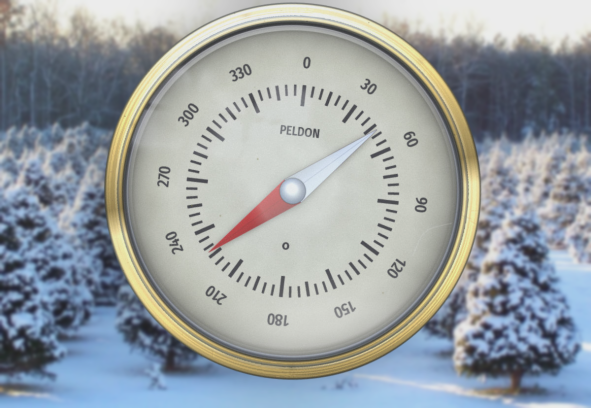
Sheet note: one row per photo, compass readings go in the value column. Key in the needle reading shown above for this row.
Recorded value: 227.5 °
